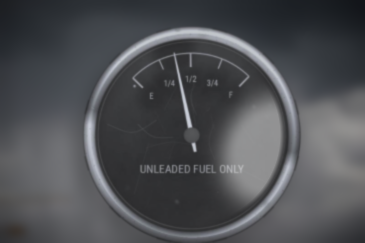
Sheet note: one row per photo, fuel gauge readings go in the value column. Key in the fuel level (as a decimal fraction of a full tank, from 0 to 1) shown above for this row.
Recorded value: 0.375
